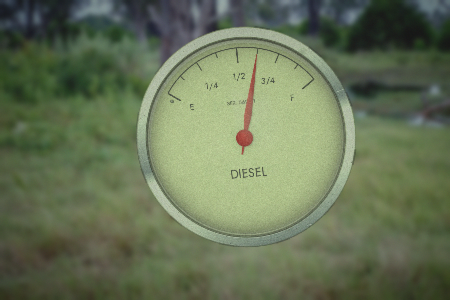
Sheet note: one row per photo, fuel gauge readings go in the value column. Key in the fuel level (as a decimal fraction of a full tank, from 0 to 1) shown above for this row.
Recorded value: 0.625
